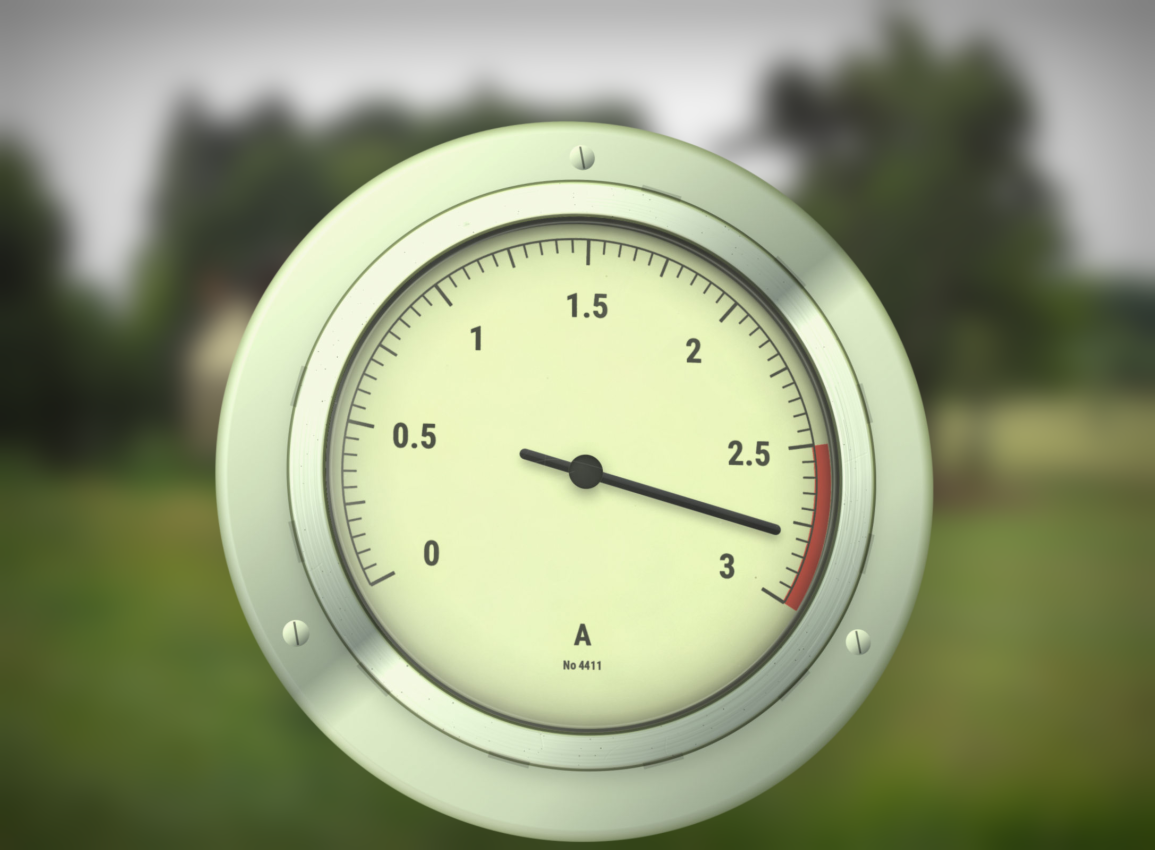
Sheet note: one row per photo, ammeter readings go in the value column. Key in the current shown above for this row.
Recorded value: 2.8 A
